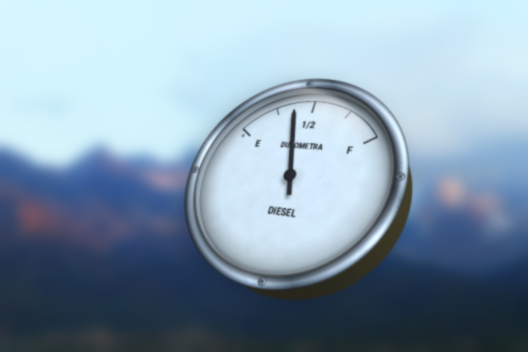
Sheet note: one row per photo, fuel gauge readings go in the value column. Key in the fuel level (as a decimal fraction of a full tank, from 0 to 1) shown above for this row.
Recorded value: 0.375
